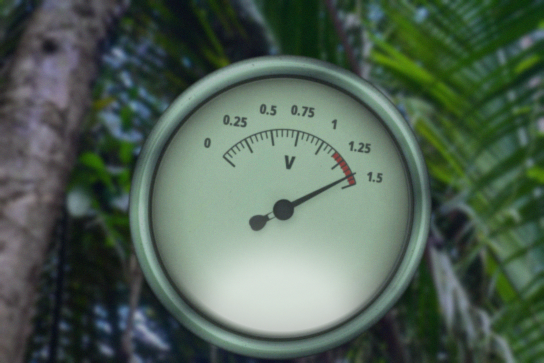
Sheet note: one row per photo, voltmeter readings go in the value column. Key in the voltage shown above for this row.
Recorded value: 1.4 V
